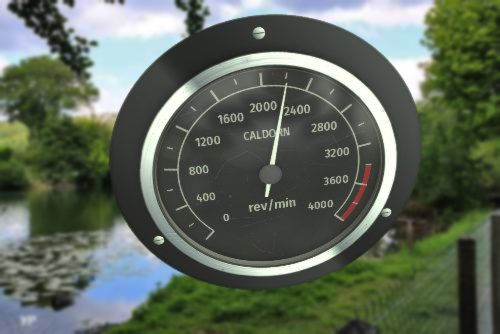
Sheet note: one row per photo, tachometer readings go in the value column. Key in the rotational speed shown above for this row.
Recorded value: 2200 rpm
